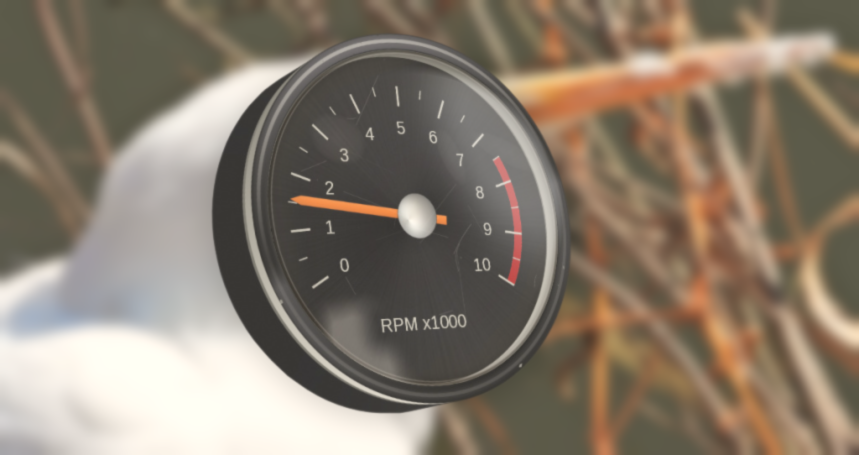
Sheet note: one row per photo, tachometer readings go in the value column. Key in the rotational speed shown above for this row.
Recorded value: 1500 rpm
